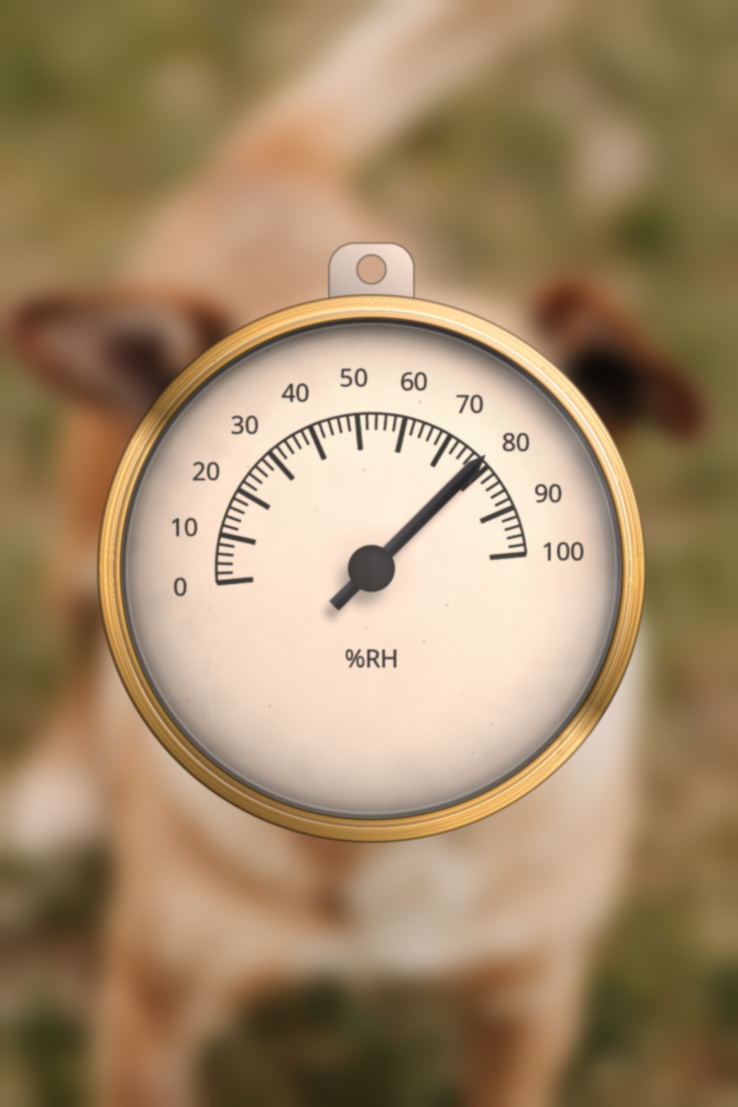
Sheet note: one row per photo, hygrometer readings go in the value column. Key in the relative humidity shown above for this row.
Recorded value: 78 %
